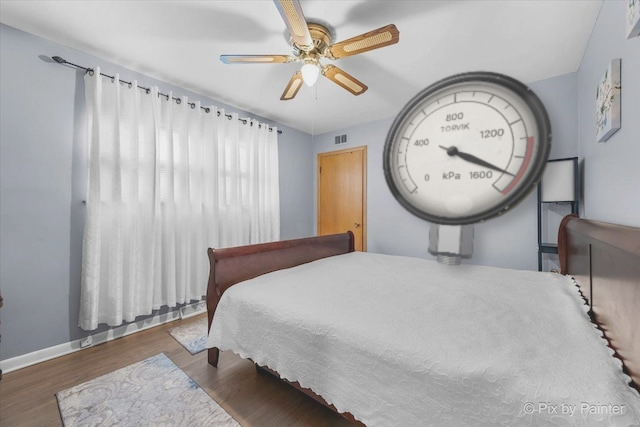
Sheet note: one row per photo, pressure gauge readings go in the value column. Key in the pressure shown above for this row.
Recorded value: 1500 kPa
